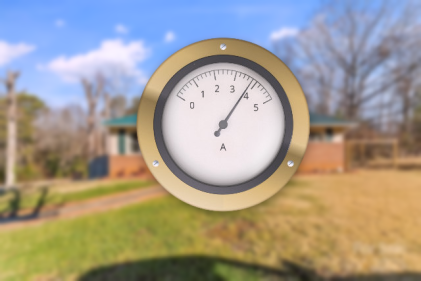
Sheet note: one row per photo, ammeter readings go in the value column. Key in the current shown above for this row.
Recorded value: 3.8 A
